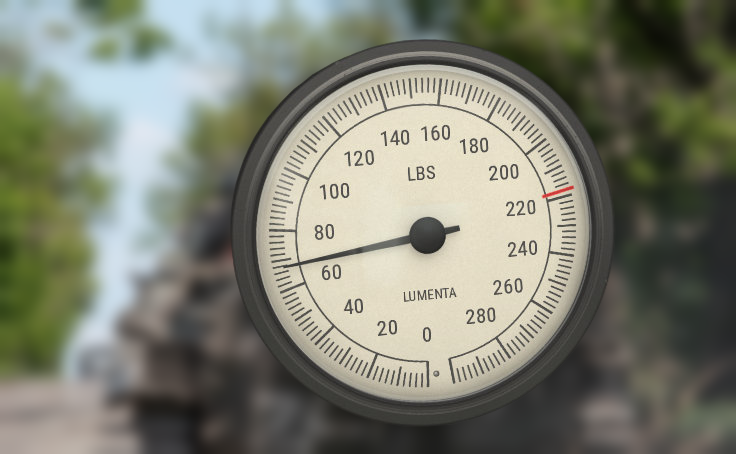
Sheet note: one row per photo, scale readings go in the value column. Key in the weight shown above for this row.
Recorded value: 68 lb
